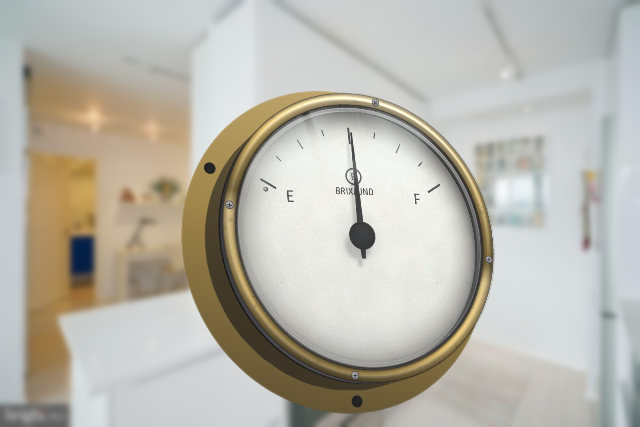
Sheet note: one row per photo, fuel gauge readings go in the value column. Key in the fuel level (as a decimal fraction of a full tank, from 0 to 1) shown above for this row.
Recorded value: 0.5
